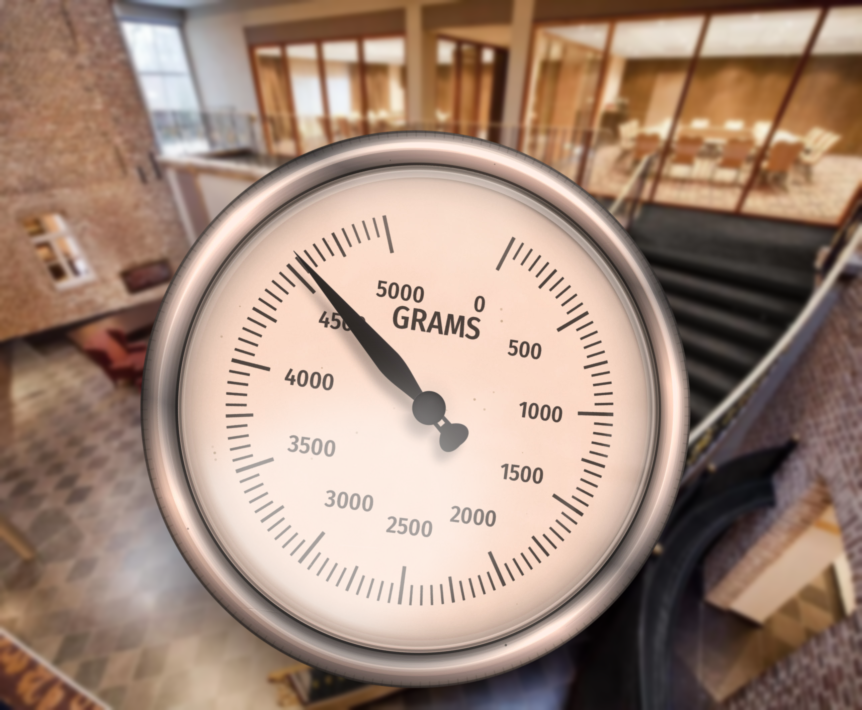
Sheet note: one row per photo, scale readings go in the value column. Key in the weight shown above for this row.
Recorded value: 4550 g
